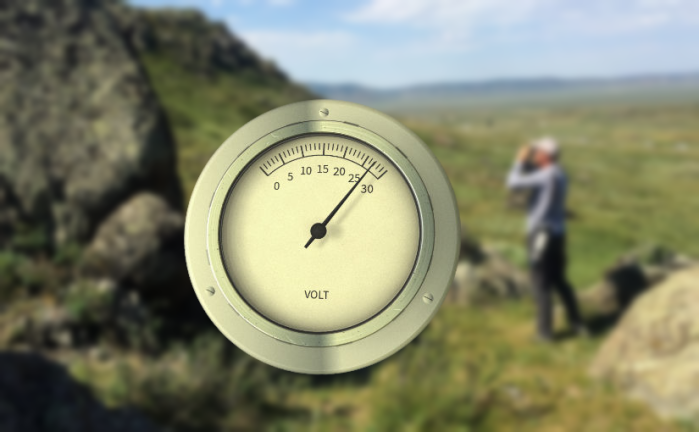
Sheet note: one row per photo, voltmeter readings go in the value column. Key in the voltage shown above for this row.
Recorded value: 27 V
